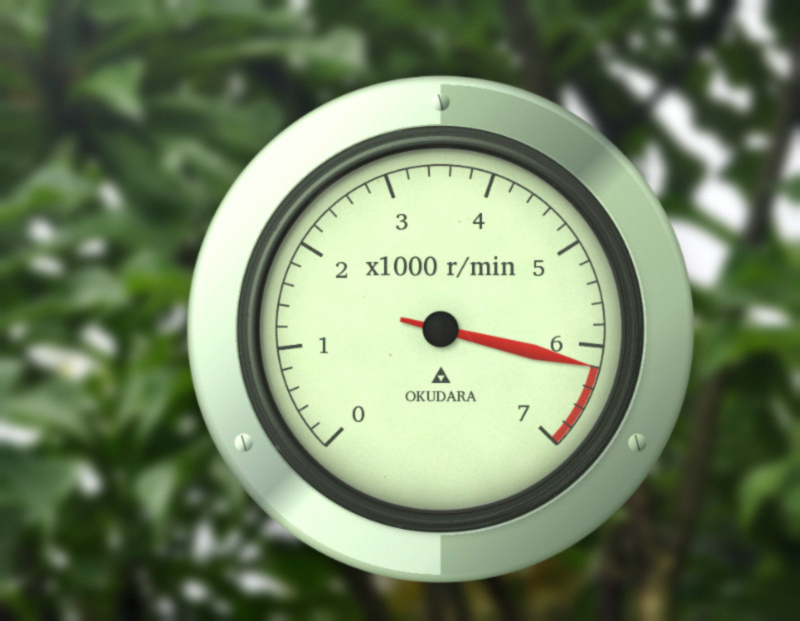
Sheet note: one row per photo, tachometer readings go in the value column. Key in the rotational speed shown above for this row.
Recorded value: 6200 rpm
